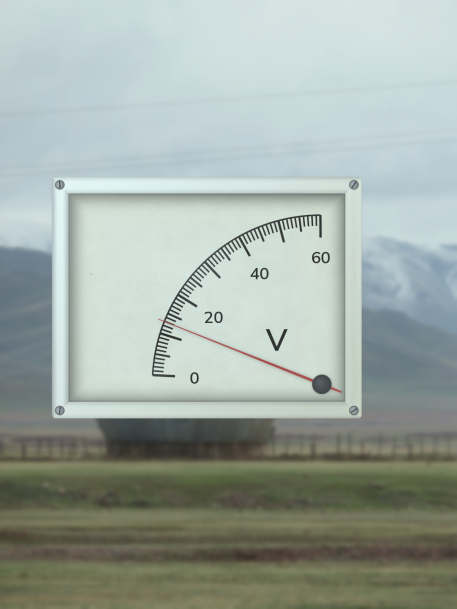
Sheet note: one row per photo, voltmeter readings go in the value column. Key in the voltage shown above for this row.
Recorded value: 13 V
